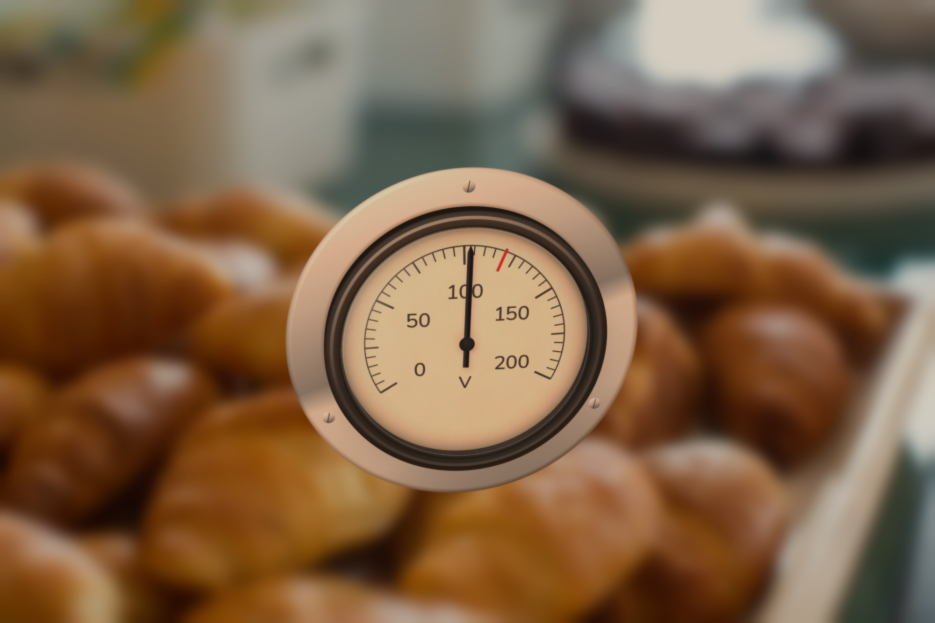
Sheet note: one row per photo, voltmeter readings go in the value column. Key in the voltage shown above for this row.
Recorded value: 102.5 V
